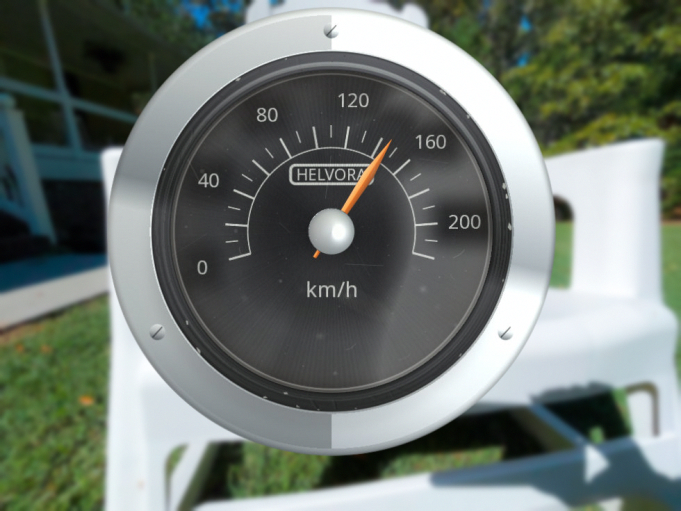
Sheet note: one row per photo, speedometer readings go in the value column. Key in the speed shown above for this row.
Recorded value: 145 km/h
